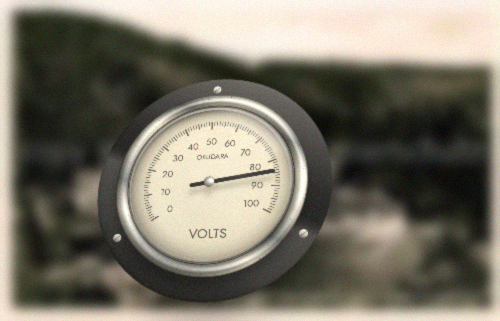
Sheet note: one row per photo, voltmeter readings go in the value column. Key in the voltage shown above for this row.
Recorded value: 85 V
